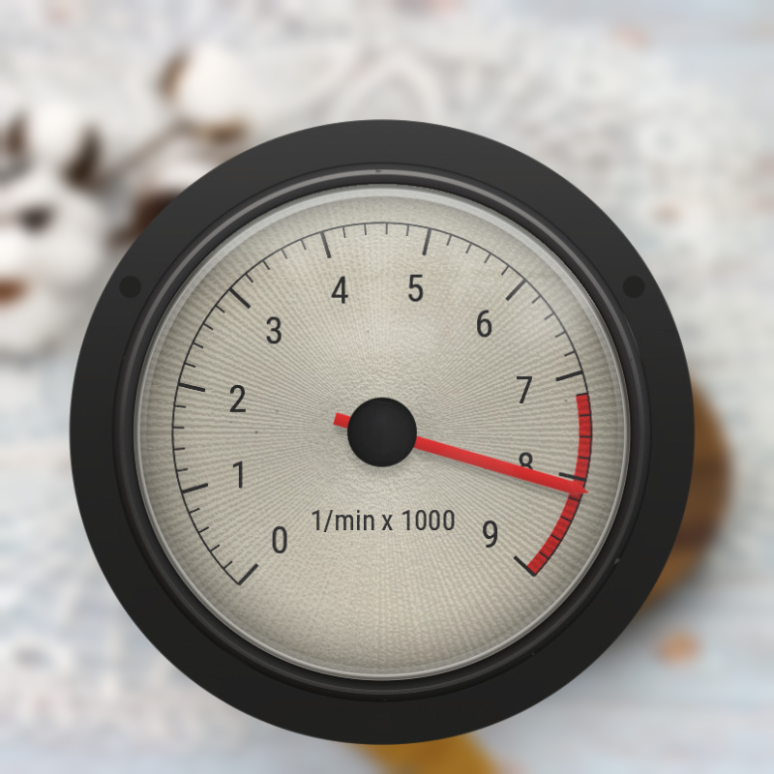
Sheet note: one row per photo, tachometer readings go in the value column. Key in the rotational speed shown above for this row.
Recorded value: 8100 rpm
